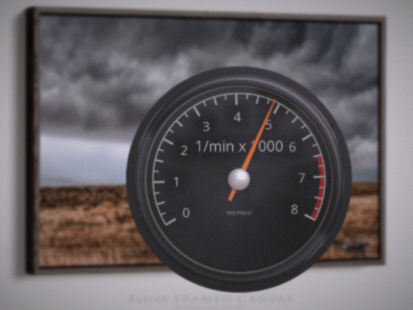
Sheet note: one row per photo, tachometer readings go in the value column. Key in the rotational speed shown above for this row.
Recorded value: 4875 rpm
